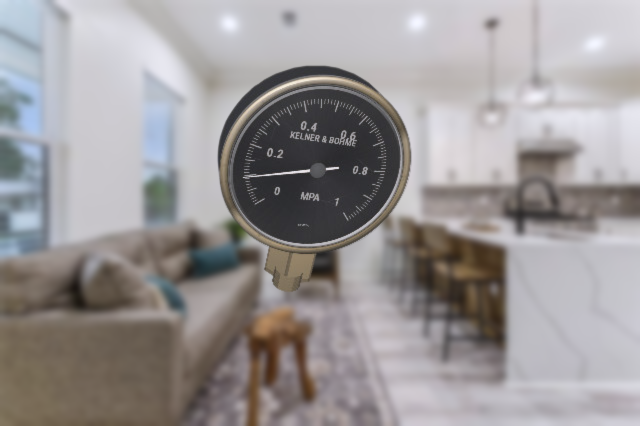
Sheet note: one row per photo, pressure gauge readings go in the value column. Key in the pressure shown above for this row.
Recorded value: 0.1 MPa
